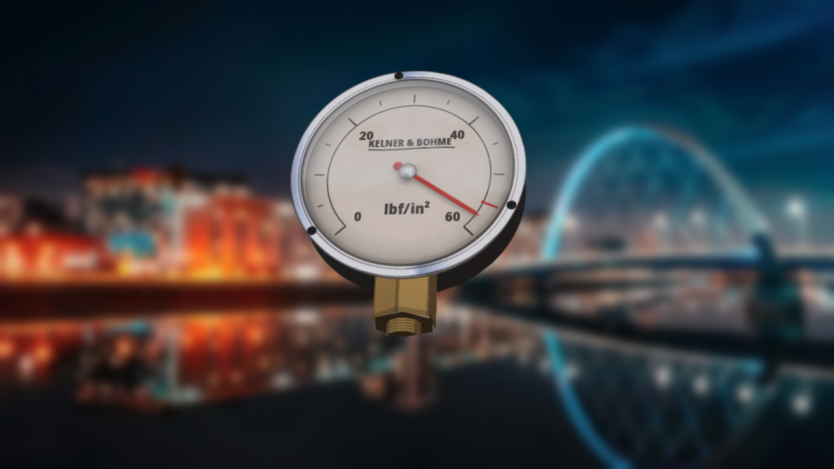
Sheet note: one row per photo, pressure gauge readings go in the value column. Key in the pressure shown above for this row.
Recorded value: 57.5 psi
